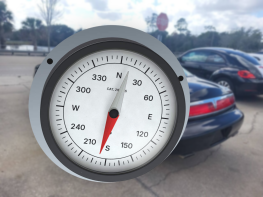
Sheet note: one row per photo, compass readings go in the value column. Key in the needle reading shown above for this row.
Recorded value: 190 °
